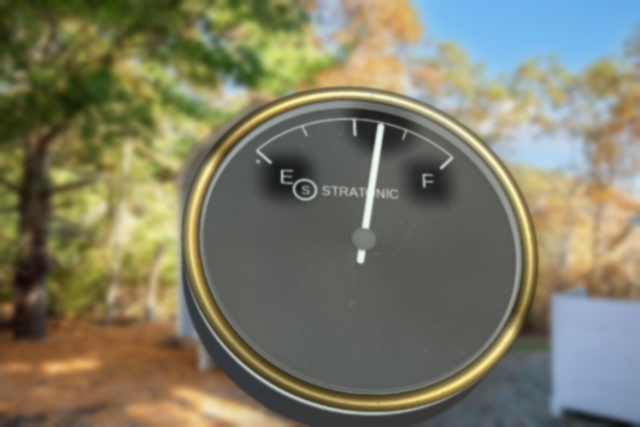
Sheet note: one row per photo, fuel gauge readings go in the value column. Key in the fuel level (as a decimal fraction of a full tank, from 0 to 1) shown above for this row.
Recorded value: 0.625
